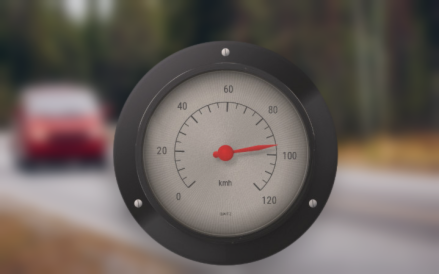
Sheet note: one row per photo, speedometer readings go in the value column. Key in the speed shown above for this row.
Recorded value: 95 km/h
